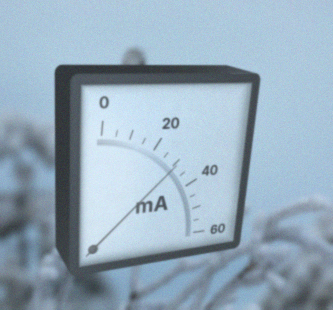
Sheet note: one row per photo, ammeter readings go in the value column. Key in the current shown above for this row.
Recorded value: 30 mA
